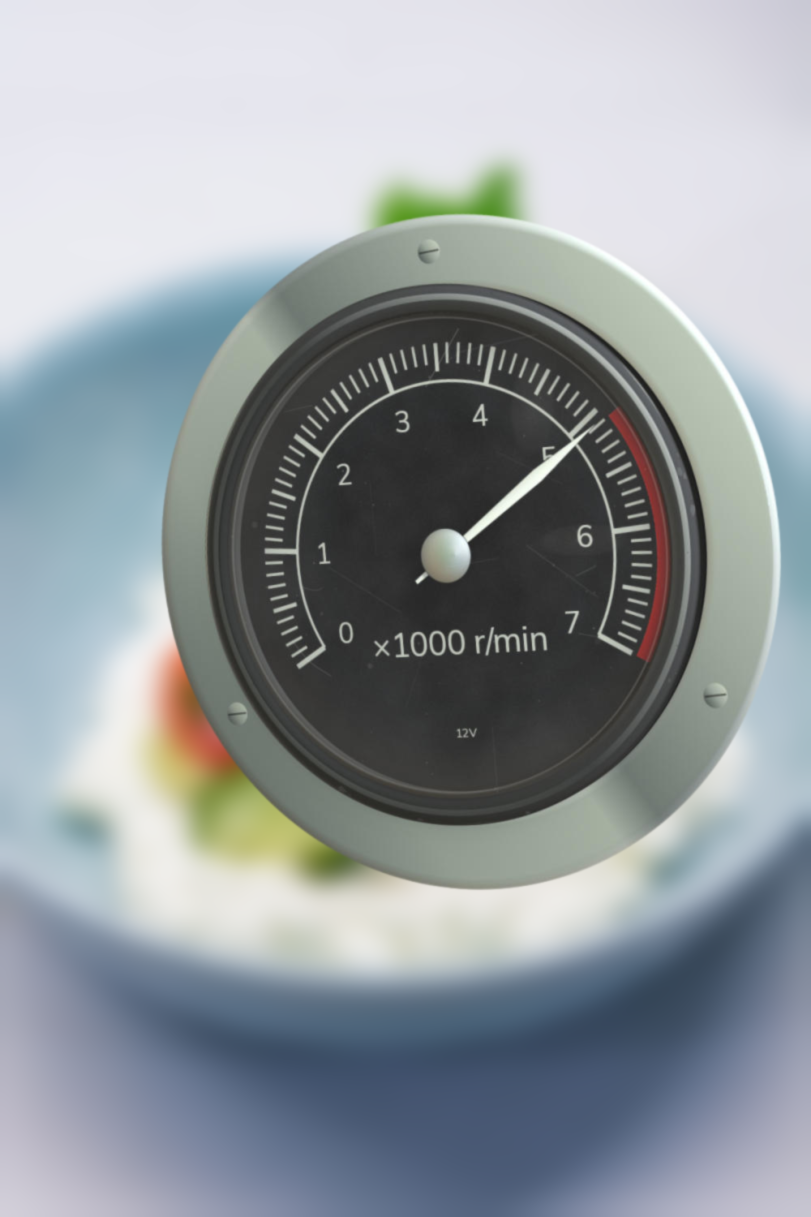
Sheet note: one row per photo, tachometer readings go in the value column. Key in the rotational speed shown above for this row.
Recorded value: 5100 rpm
